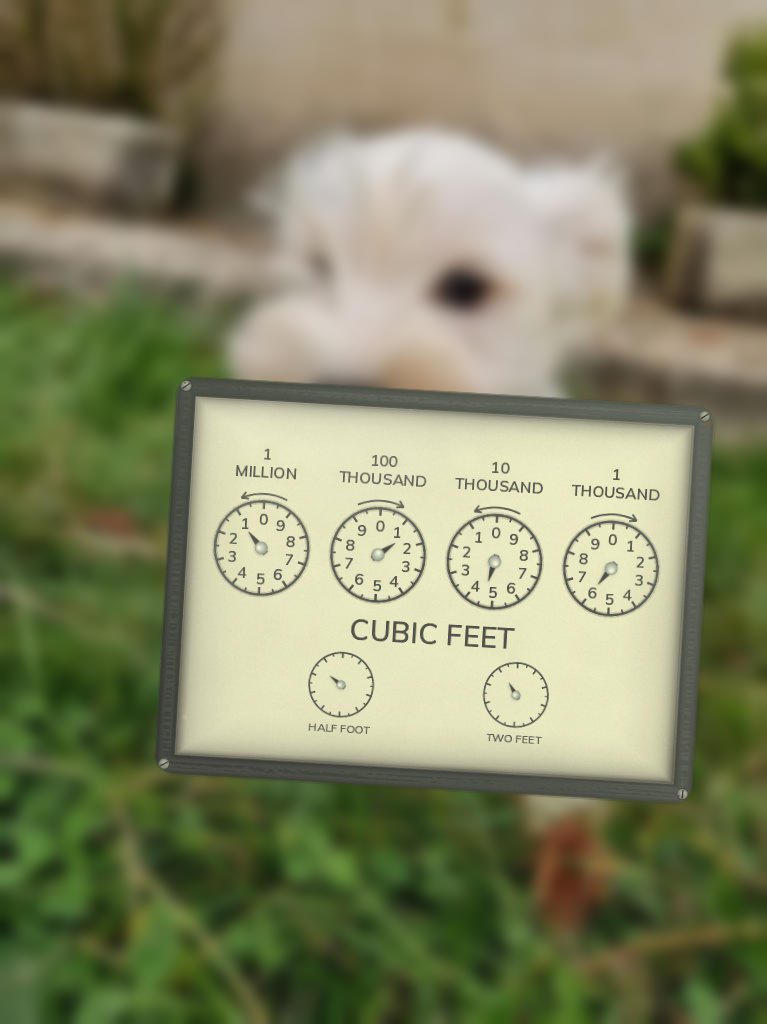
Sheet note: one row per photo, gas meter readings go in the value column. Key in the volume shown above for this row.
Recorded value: 114600 ft³
